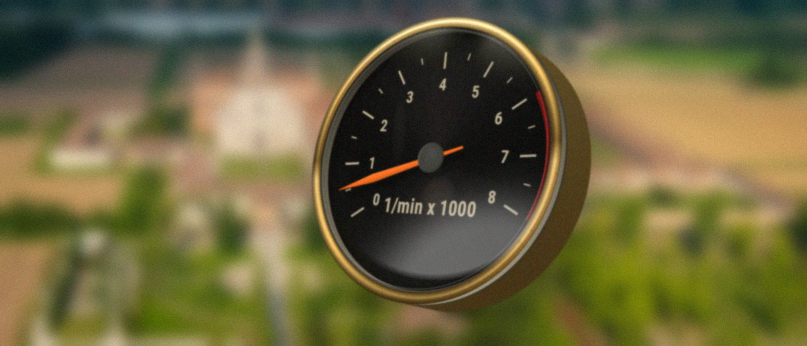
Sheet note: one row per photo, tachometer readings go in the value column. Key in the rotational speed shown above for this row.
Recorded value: 500 rpm
